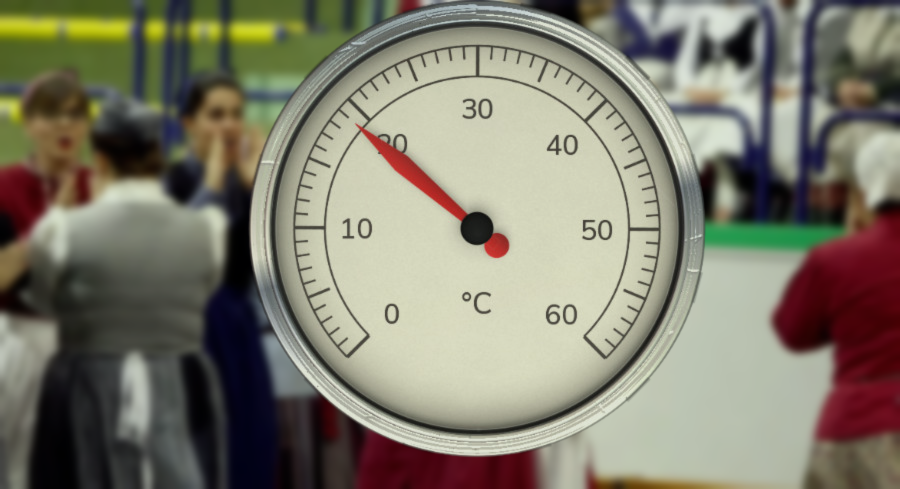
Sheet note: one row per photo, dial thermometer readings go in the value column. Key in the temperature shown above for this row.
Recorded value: 19 °C
